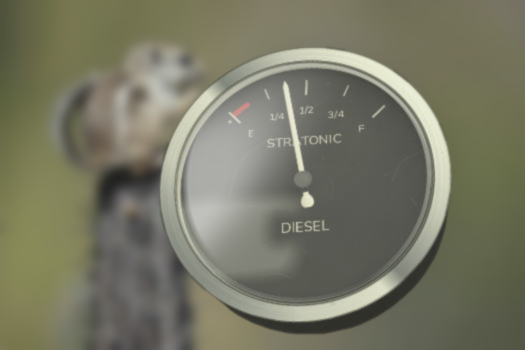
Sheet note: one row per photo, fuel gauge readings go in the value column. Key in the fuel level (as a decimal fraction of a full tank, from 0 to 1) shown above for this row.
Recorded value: 0.375
